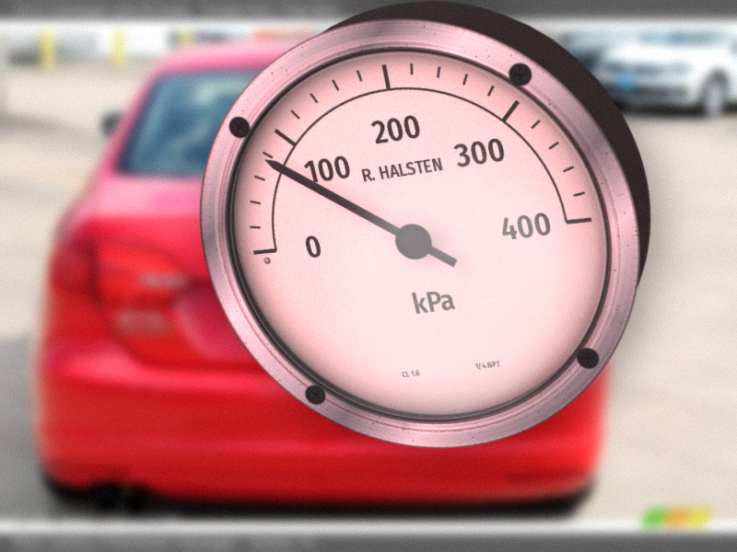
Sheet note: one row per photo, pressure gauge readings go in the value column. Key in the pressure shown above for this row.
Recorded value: 80 kPa
